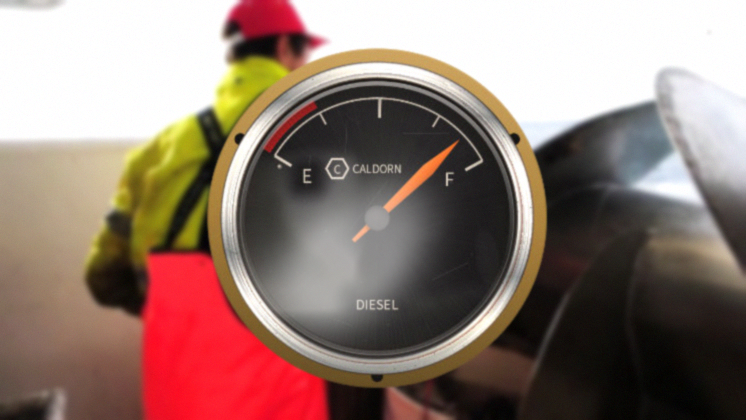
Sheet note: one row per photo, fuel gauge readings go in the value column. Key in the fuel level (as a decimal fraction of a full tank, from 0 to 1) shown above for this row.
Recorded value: 0.875
